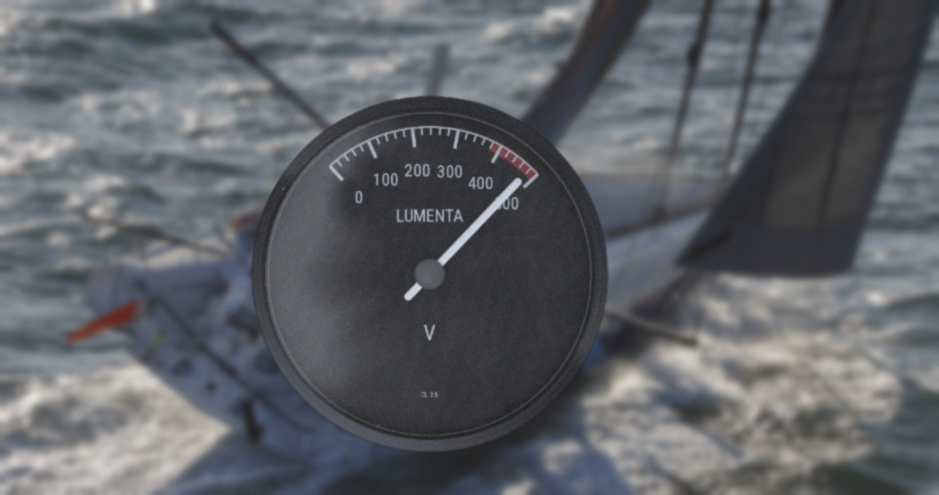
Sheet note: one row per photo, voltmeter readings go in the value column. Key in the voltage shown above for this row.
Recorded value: 480 V
